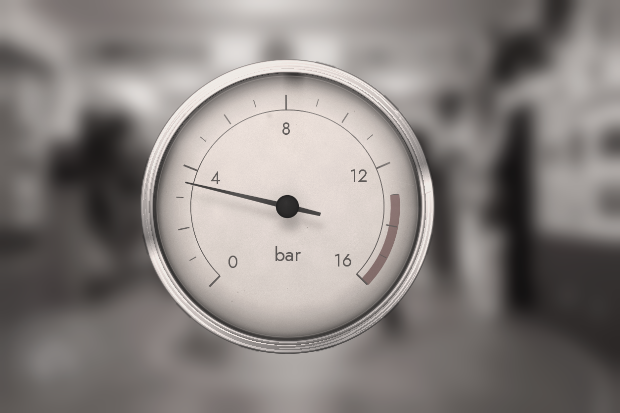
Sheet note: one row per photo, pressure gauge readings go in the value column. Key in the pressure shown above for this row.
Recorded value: 3.5 bar
